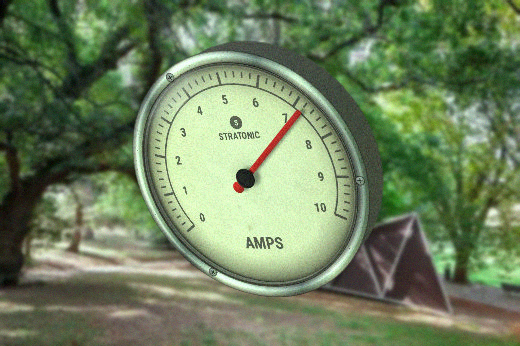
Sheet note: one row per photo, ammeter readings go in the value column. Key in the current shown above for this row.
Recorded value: 7.2 A
